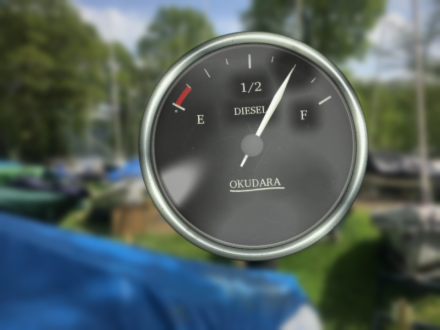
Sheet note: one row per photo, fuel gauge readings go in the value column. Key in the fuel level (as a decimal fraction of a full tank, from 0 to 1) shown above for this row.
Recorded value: 0.75
